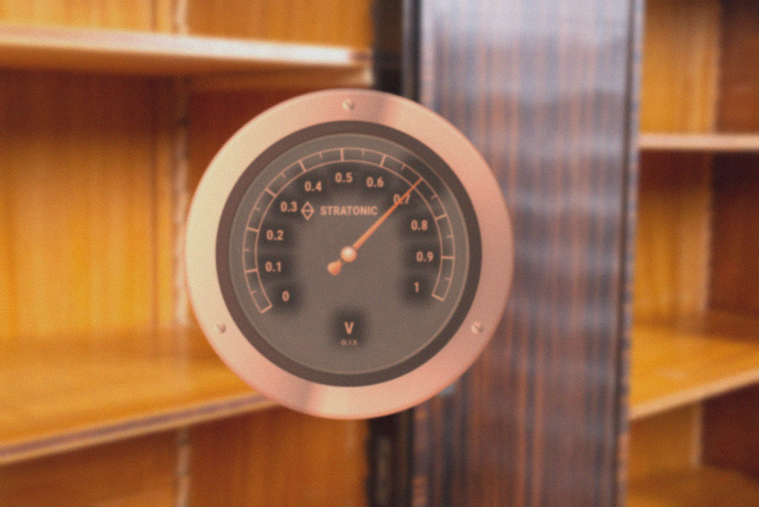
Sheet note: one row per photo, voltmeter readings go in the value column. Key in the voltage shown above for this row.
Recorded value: 0.7 V
